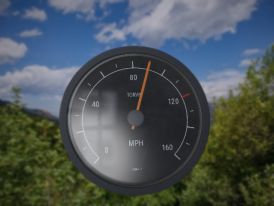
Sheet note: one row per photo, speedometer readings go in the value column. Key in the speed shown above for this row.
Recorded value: 90 mph
